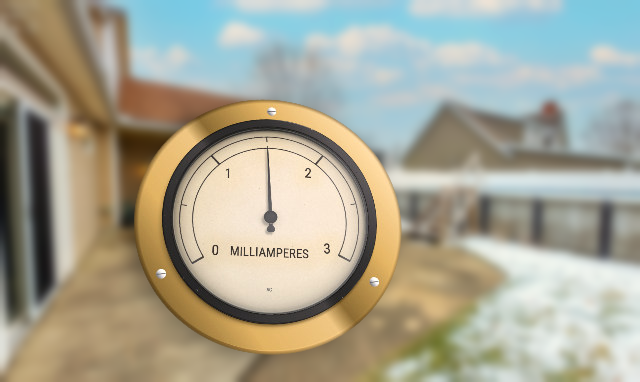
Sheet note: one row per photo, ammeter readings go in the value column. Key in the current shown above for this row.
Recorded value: 1.5 mA
